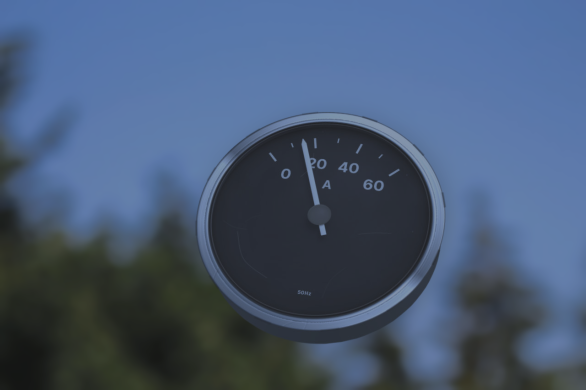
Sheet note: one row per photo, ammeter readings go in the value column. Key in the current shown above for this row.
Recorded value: 15 A
